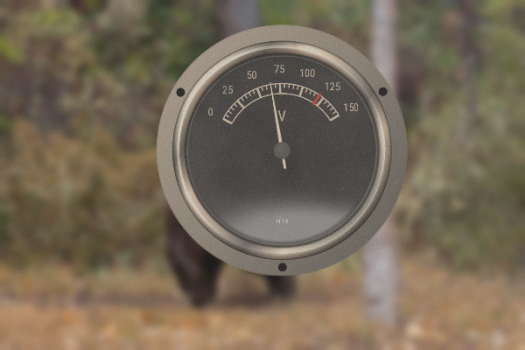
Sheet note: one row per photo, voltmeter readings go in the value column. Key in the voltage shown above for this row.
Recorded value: 65 V
